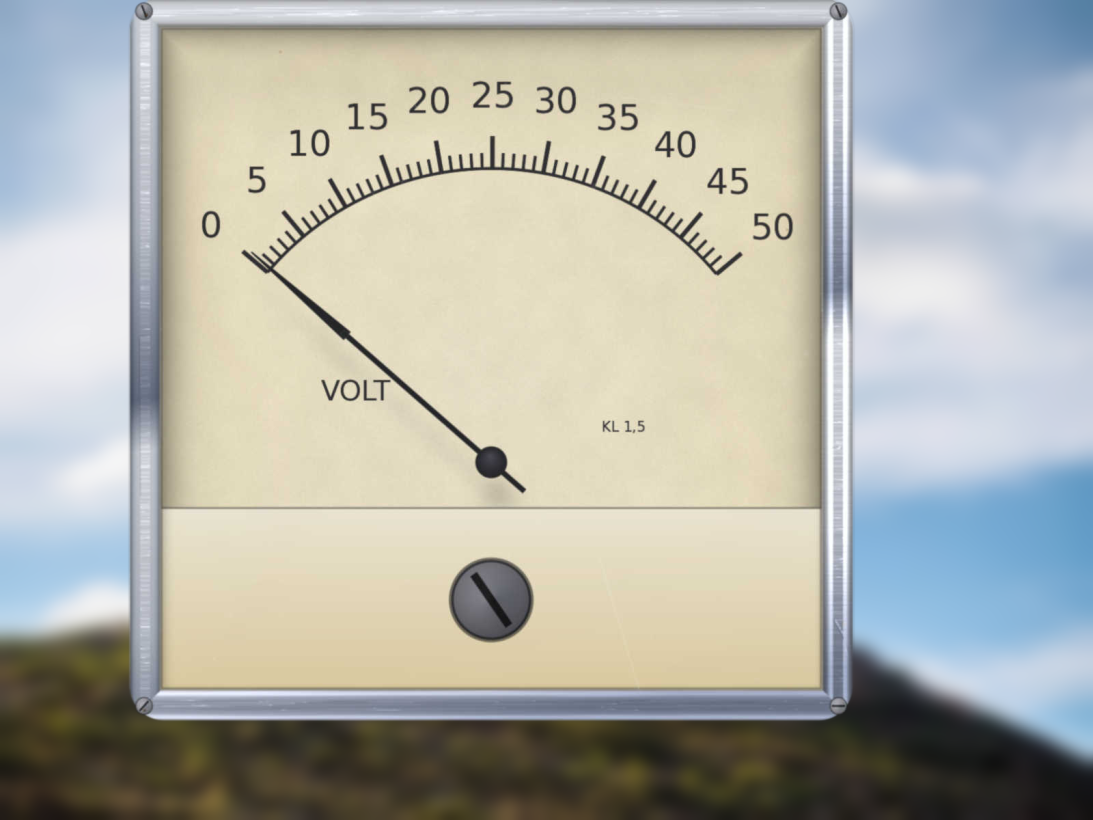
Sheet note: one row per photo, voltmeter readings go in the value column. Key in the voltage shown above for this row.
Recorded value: 0.5 V
